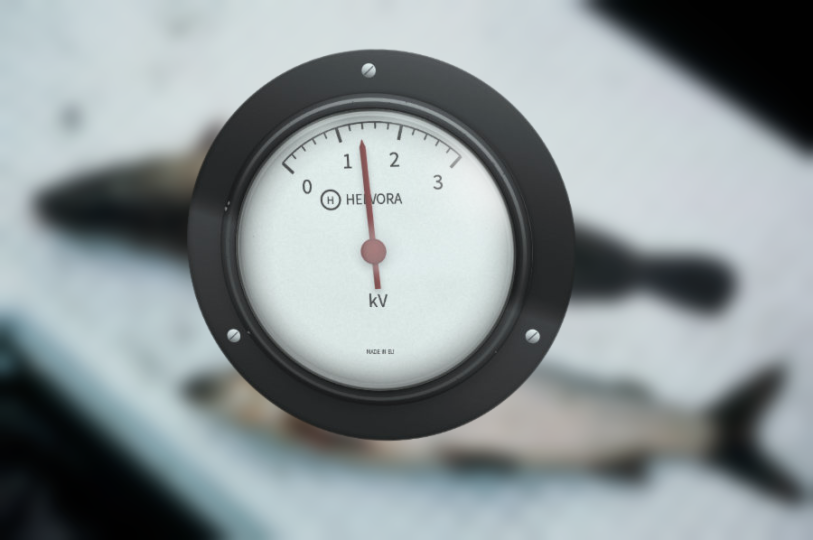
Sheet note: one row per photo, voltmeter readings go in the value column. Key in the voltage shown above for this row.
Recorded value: 1.4 kV
